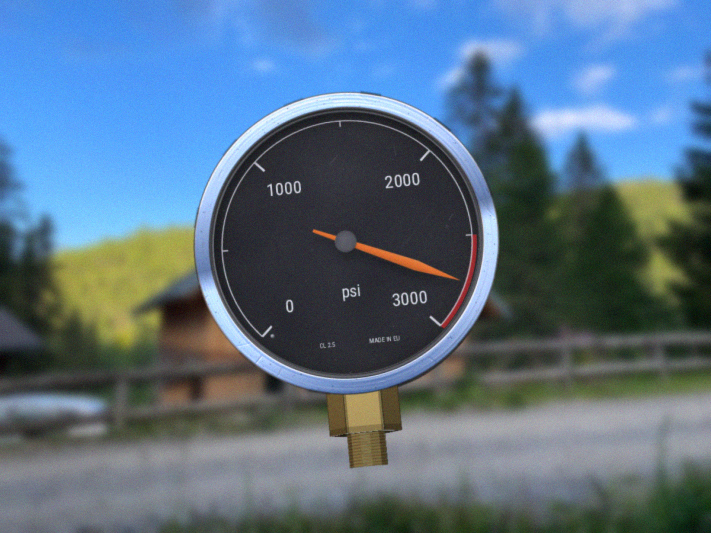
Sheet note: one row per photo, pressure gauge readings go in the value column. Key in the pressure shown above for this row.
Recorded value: 2750 psi
